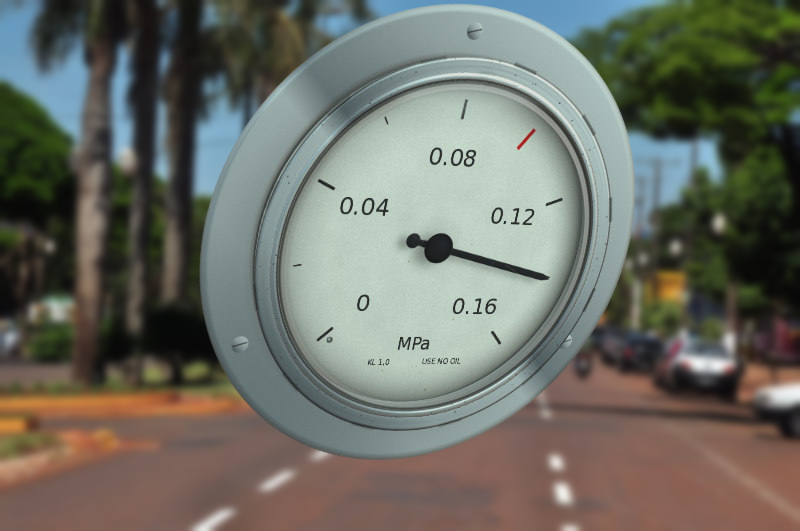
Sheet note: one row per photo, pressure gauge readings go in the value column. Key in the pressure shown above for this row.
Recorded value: 0.14 MPa
